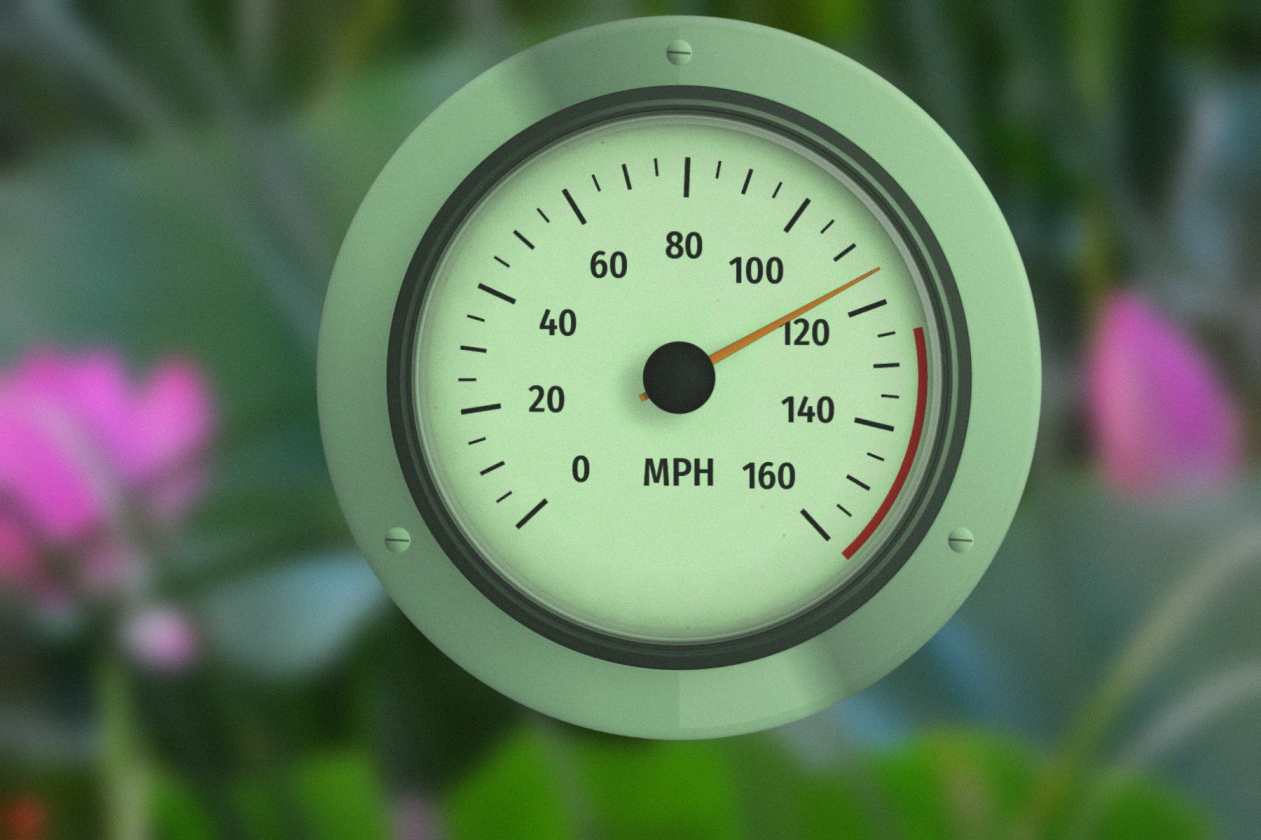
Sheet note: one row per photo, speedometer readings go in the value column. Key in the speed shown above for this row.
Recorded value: 115 mph
